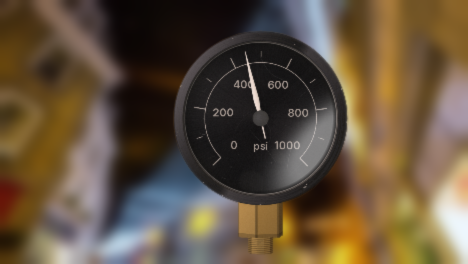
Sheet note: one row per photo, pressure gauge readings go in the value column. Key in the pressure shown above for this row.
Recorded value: 450 psi
